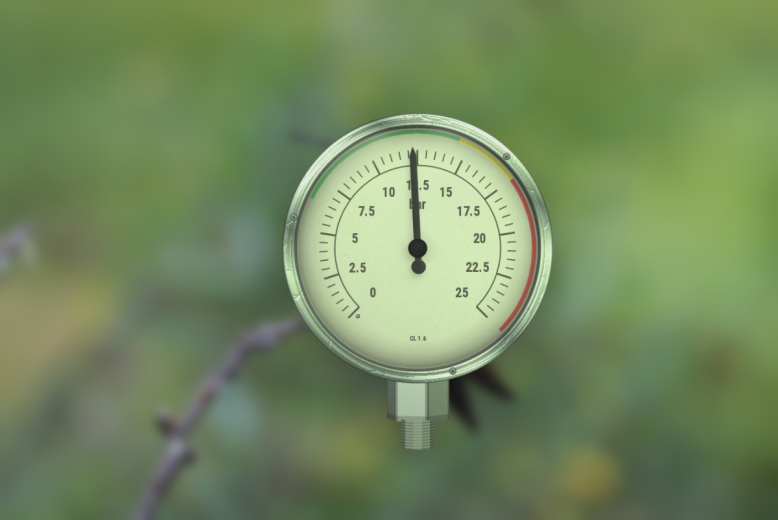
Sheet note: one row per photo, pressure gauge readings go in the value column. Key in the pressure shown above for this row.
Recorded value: 12.25 bar
